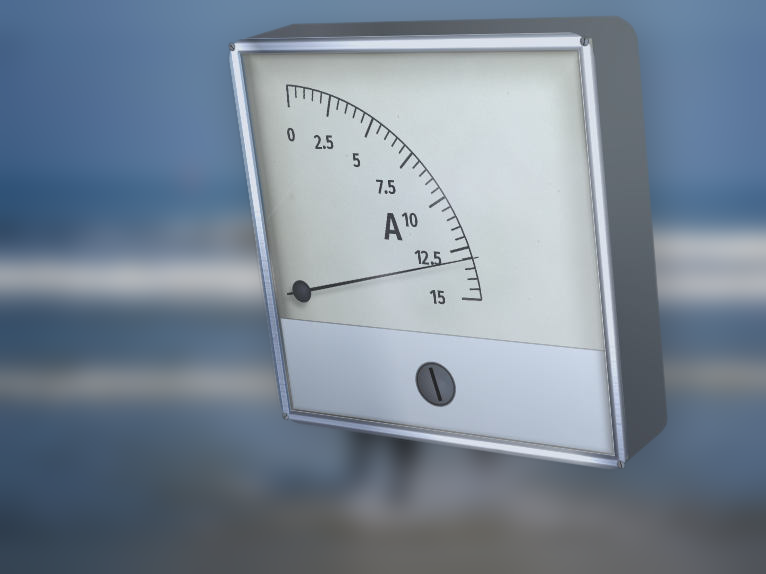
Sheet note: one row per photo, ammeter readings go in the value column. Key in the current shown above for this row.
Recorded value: 13 A
